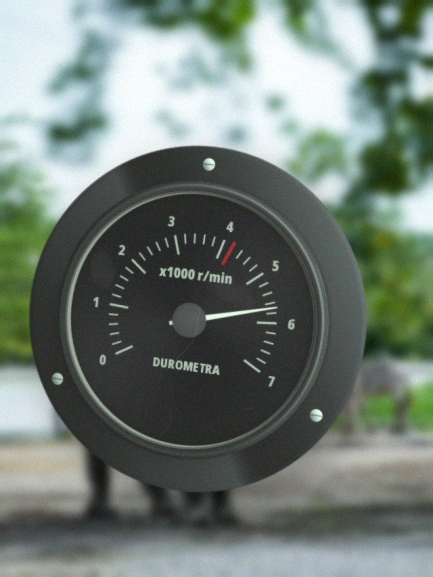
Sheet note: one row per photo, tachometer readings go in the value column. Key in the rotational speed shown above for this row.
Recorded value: 5700 rpm
